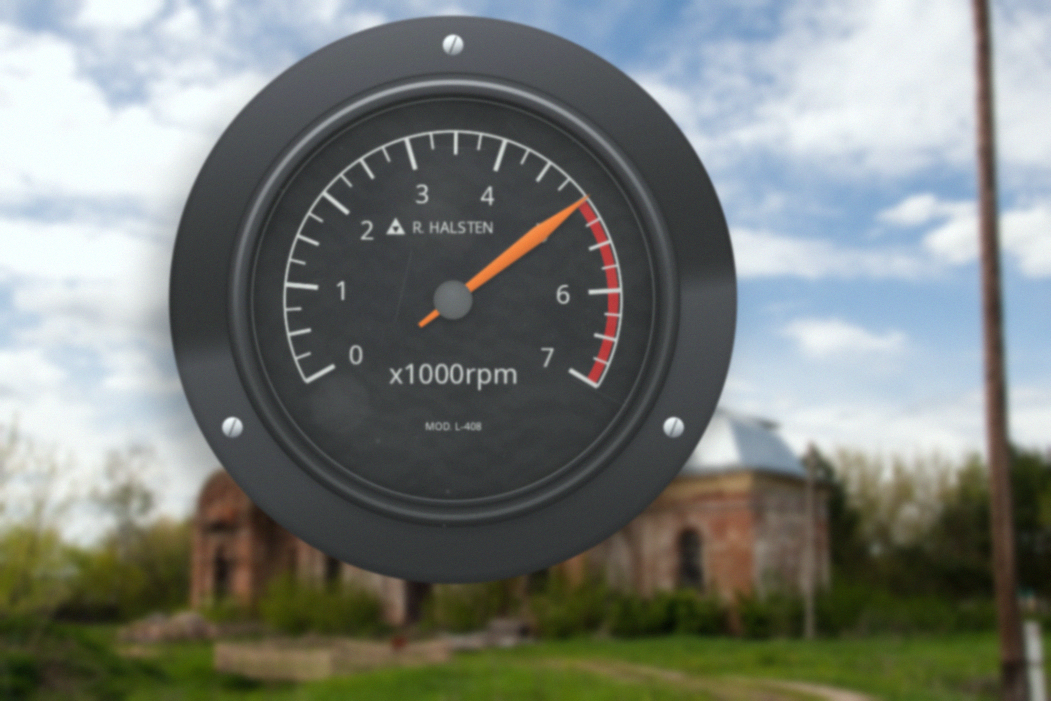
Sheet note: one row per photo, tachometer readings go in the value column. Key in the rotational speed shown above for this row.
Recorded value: 5000 rpm
